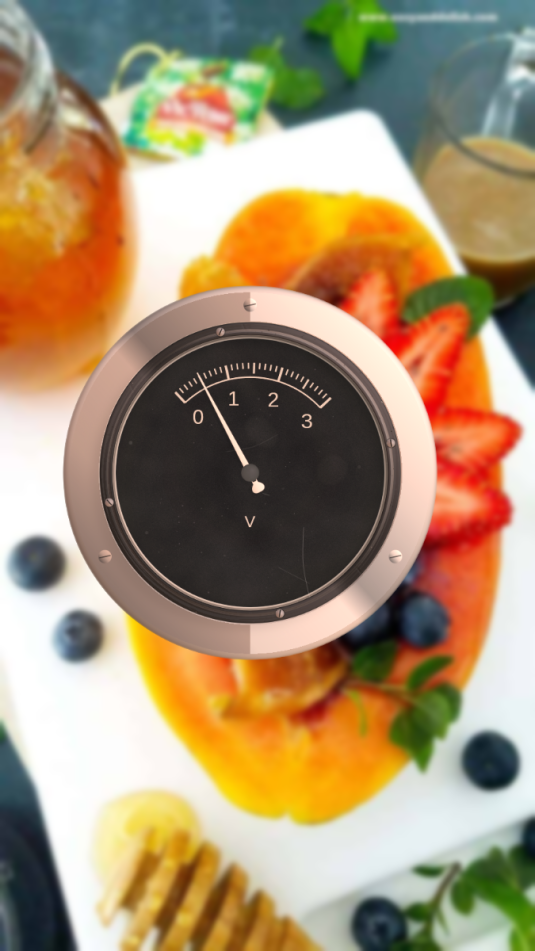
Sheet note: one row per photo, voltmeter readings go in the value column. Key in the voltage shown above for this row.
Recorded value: 0.5 V
